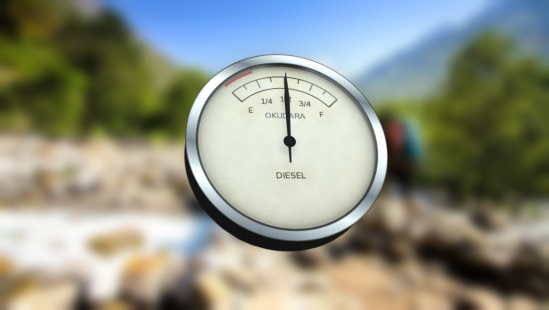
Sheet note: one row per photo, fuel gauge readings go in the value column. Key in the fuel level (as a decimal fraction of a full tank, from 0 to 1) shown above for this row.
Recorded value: 0.5
